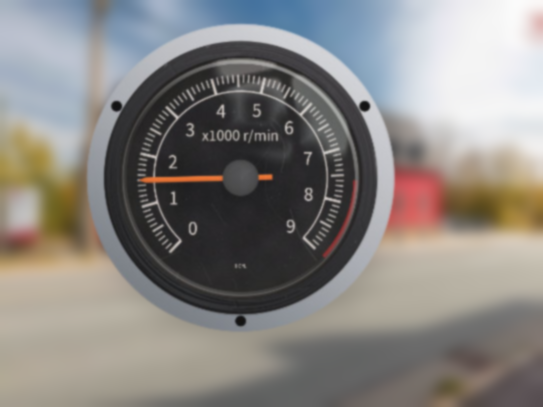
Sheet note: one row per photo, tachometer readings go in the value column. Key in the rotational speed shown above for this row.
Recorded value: 1500 rpm
